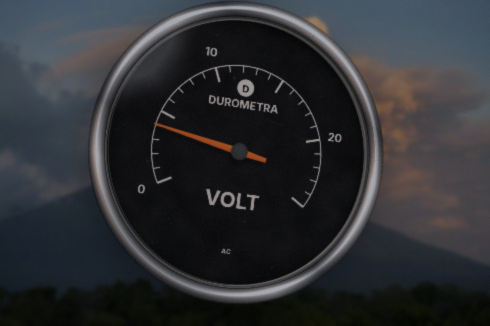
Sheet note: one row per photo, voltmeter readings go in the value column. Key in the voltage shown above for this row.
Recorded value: 4 V
